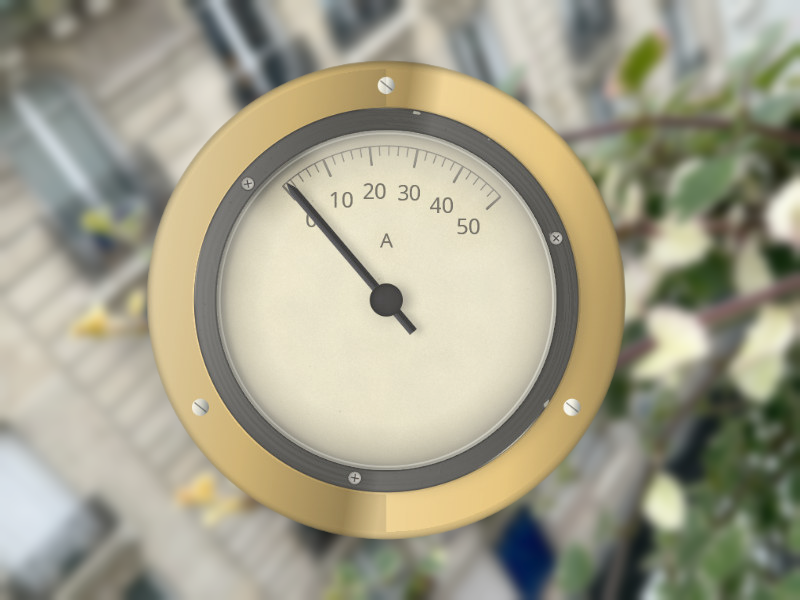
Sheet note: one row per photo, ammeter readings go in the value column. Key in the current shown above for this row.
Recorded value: 1 A
